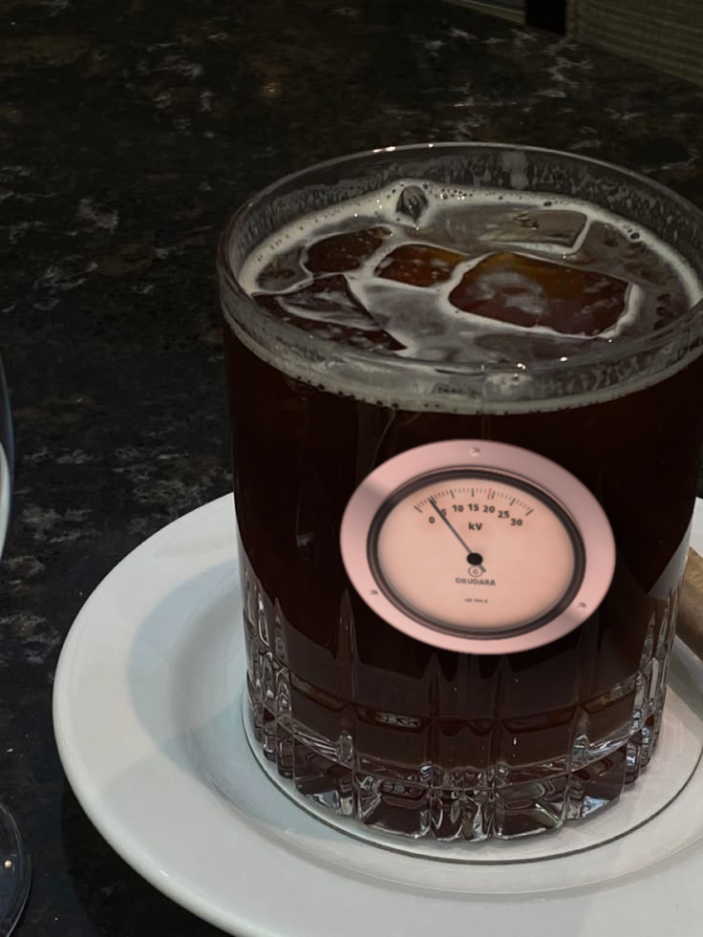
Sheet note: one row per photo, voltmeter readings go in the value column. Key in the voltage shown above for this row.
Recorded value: 5 kV
